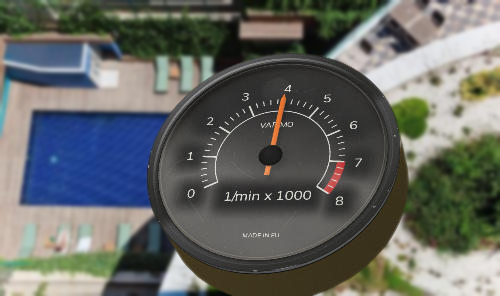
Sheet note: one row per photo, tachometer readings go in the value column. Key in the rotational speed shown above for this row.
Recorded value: 4000 rpm
